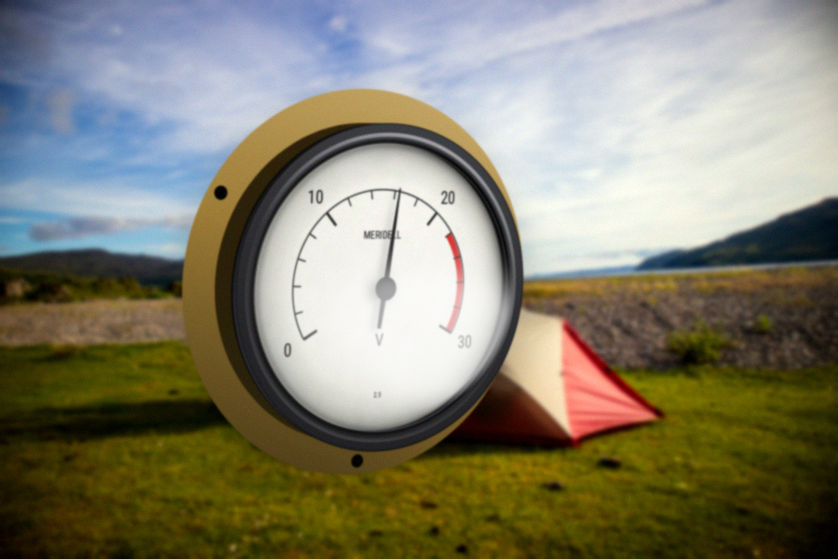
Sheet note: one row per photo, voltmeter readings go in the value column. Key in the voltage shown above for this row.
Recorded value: 16 V
